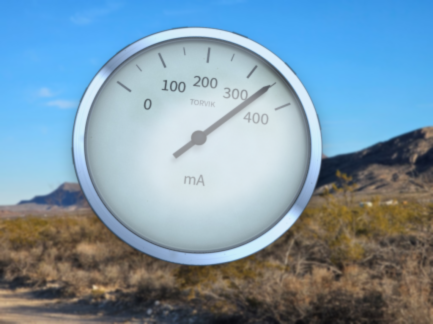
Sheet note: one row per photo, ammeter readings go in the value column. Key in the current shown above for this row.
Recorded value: 350 mA
